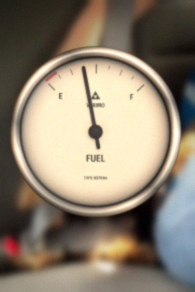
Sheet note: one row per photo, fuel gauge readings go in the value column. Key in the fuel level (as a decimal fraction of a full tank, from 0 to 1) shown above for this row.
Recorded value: 0.375
